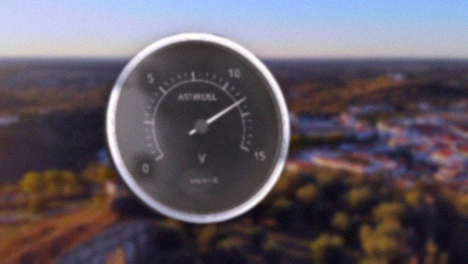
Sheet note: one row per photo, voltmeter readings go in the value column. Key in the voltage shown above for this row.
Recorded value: 11.5 V
